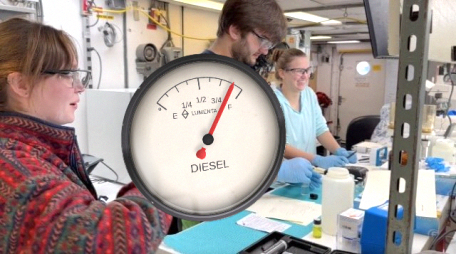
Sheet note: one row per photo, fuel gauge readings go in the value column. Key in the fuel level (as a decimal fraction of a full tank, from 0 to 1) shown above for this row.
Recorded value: 0.875
